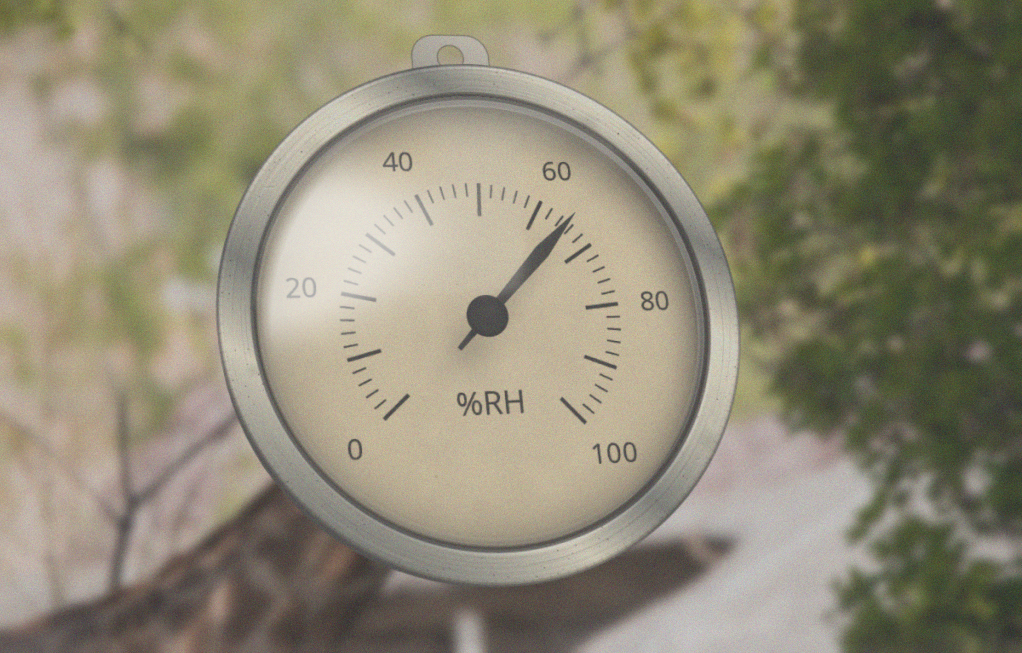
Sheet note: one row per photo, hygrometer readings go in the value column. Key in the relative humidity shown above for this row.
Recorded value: 65 %
